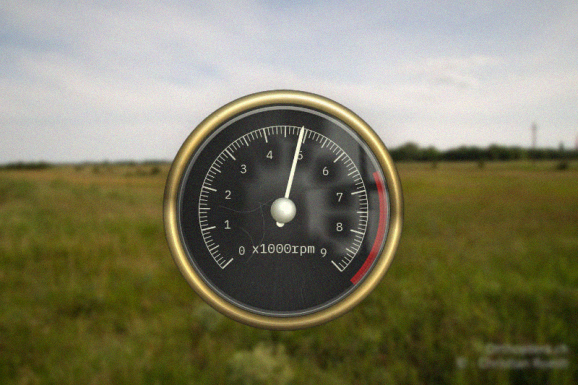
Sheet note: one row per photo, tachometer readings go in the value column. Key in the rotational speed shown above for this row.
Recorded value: 4900 rpm
